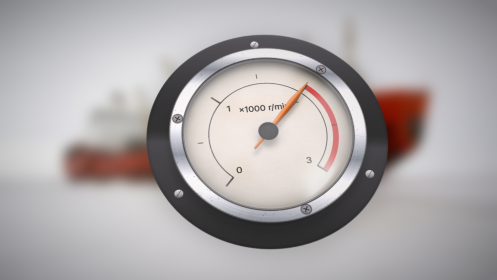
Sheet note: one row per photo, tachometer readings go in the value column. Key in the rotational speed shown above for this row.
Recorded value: 2000 rpm
